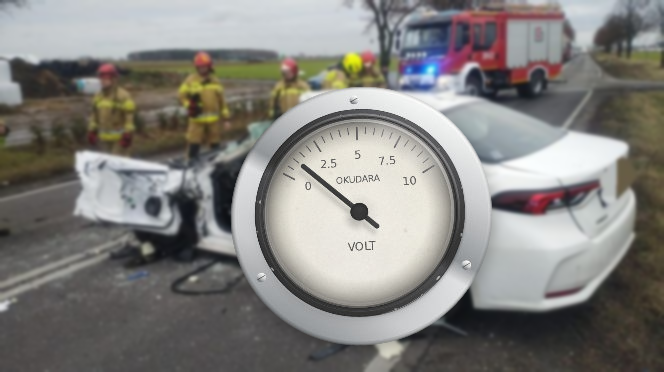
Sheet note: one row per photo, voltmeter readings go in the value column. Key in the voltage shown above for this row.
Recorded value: 1 V
